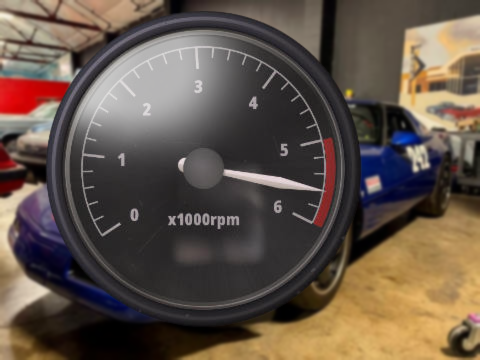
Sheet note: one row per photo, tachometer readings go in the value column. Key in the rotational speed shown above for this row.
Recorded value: 5600 rpm
